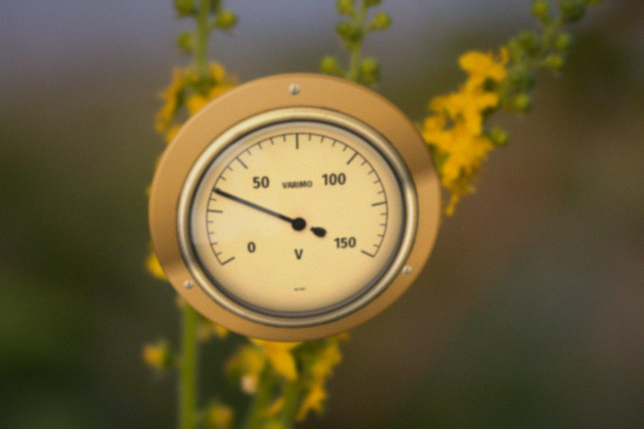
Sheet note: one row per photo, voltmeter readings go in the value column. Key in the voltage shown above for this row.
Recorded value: 35 V
